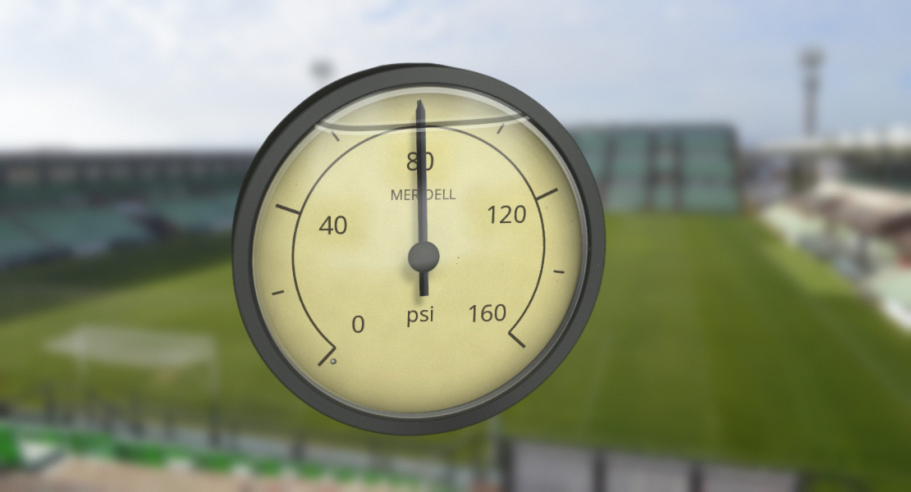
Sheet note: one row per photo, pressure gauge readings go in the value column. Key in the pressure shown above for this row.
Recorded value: 80 psi
